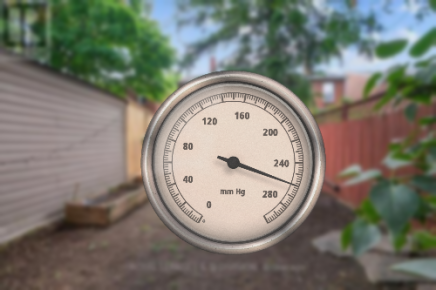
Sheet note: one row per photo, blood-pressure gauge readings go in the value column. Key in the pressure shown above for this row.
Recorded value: 260 mmHg
